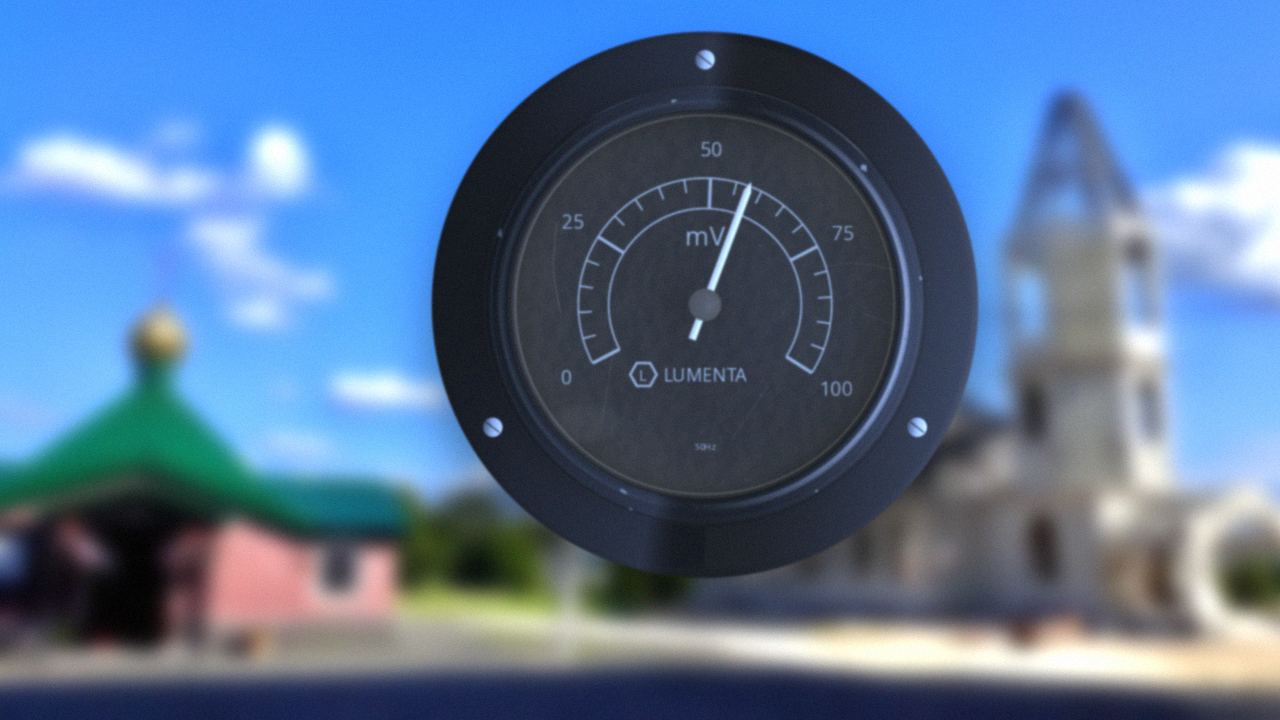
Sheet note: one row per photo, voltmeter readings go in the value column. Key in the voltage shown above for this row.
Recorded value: 57.5 mV
